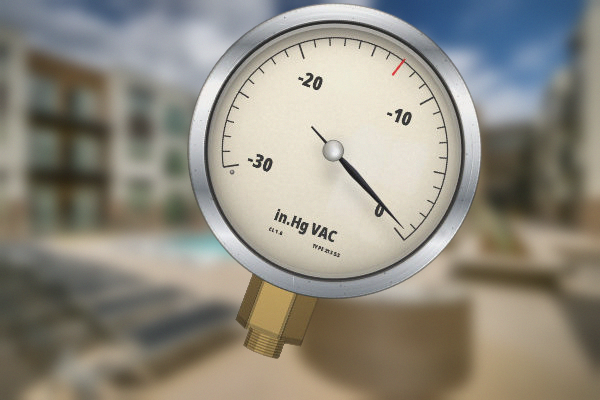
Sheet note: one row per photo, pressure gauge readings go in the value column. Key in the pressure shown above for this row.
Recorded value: -0.5 inHg
